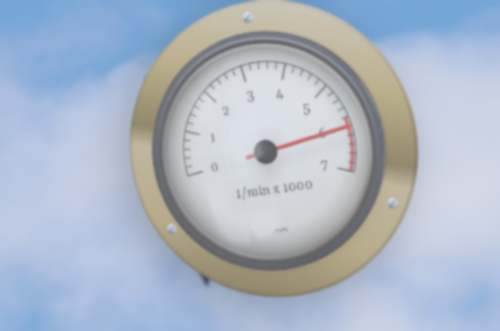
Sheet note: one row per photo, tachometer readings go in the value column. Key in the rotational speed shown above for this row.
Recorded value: 6000 rpm
